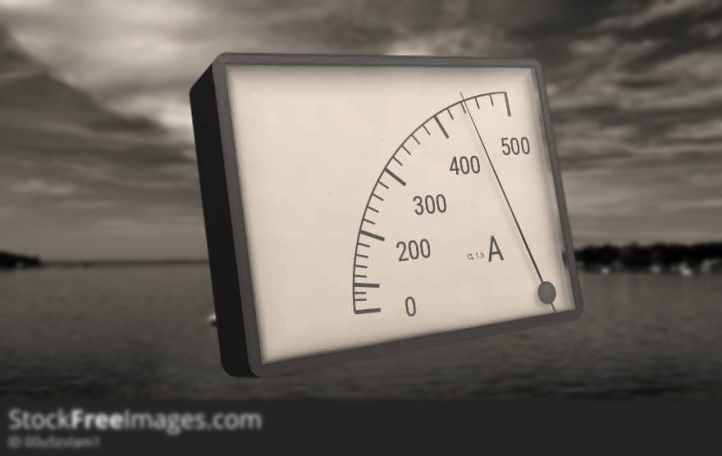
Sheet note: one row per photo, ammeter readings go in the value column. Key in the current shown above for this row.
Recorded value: 440 A
